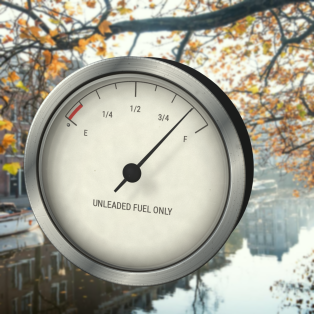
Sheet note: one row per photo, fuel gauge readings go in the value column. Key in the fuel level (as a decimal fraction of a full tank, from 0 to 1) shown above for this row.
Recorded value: 0.875
